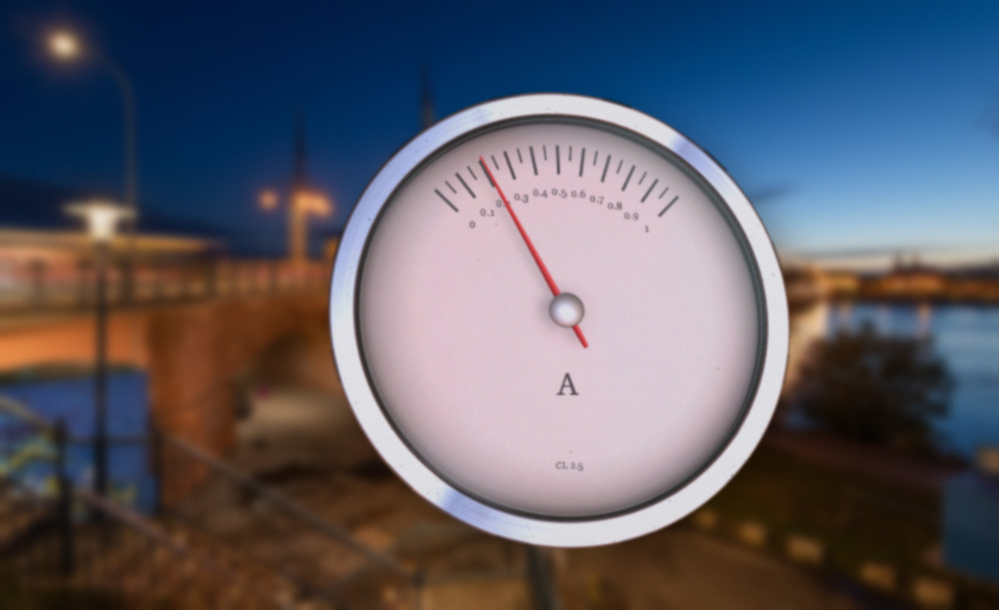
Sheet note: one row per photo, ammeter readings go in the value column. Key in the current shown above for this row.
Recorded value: 0.2 A
